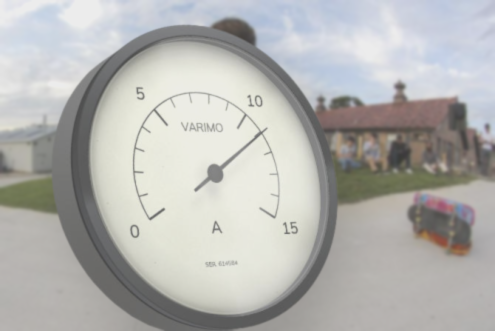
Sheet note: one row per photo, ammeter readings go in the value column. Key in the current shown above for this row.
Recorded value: 11 A
